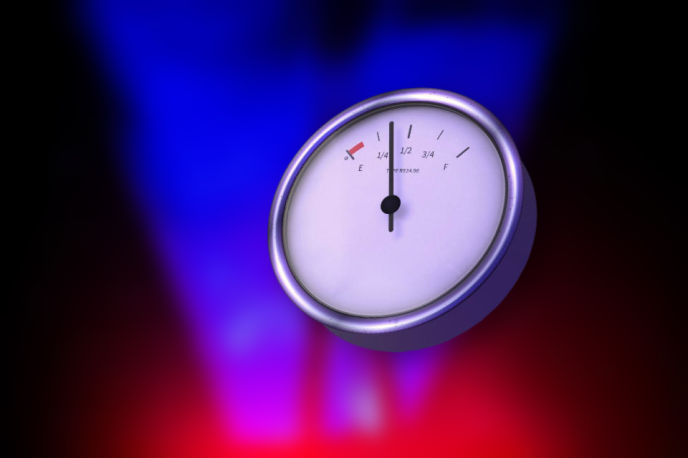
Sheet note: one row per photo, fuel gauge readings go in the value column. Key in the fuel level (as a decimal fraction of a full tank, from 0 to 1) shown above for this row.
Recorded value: 0.375
